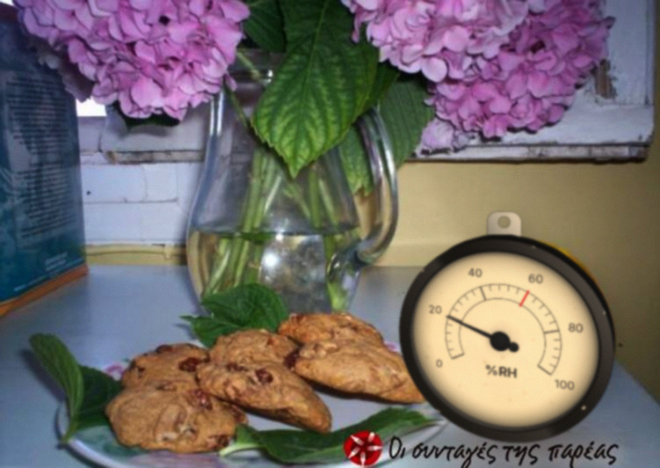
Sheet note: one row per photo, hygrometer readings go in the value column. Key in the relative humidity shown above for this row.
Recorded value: 20 %
